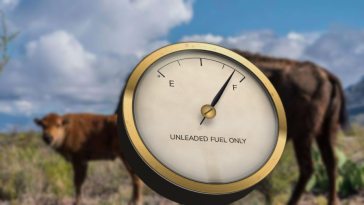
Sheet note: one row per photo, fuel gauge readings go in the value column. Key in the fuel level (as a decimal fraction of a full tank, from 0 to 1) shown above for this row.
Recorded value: 0.875
